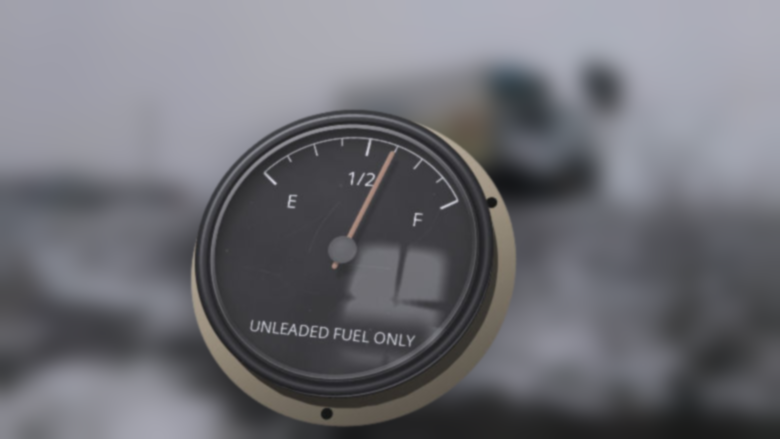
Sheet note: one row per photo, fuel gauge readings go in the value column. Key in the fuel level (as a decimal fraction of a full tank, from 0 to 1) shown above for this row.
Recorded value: 0.625
